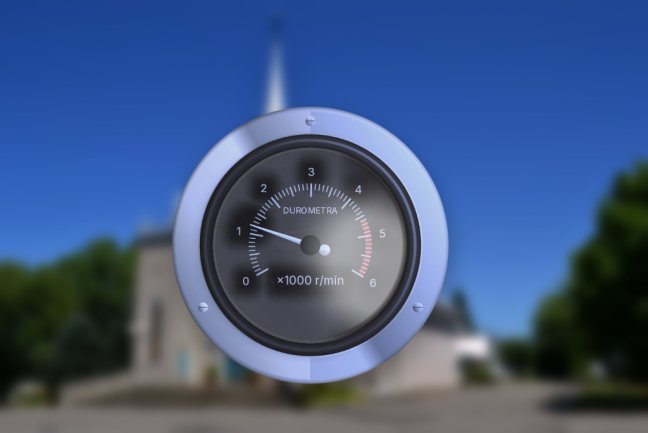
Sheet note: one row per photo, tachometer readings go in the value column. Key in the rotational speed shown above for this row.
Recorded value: 1200 rpm
